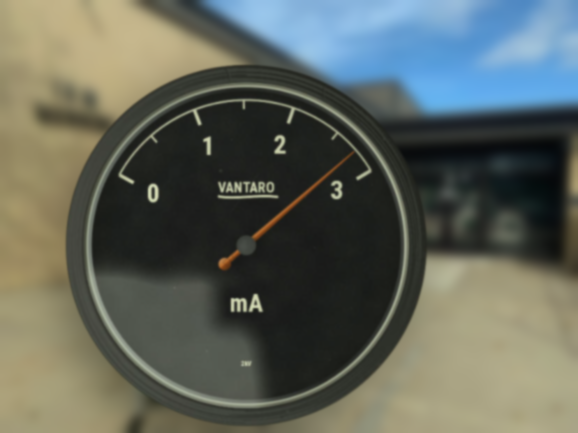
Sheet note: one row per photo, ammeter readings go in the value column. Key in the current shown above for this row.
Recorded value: 2.75 mA
